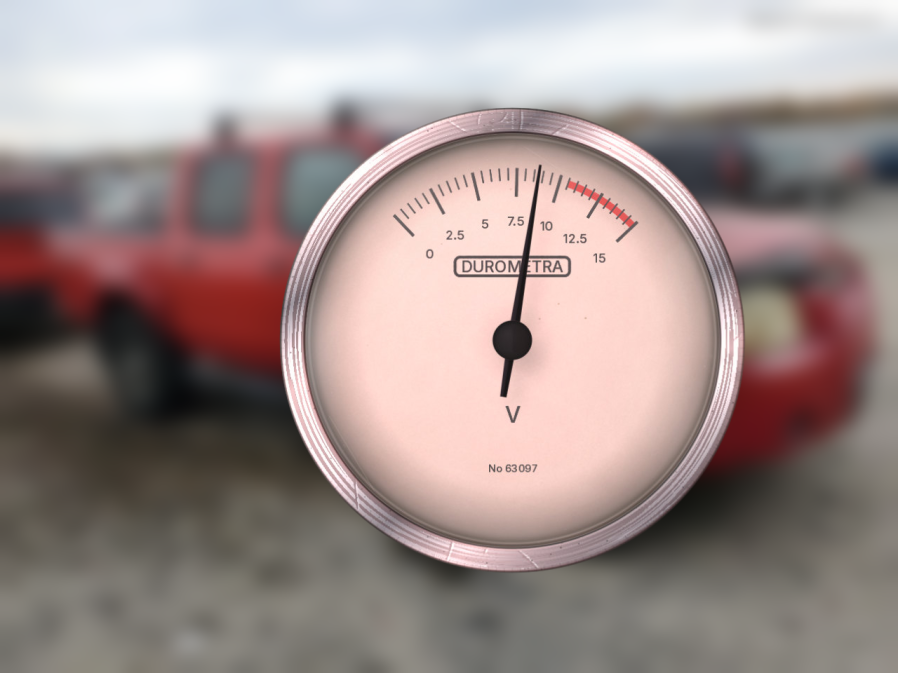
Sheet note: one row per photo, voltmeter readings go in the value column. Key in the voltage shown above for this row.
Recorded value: 8.75 V
